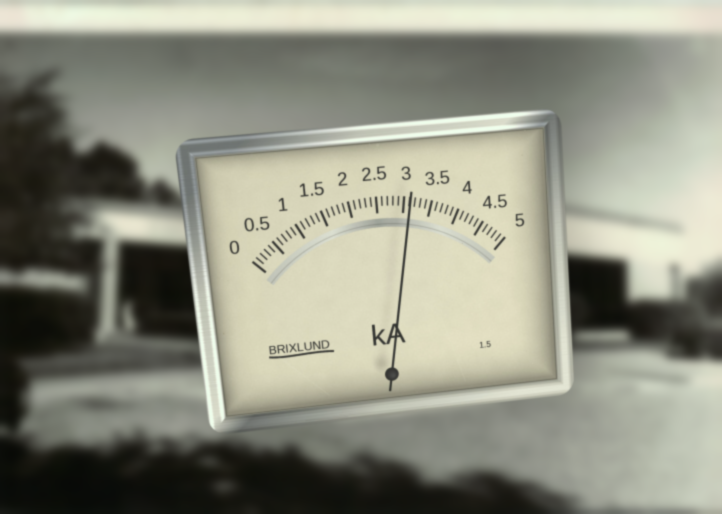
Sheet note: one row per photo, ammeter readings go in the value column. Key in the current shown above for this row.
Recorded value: 3.1 kA
